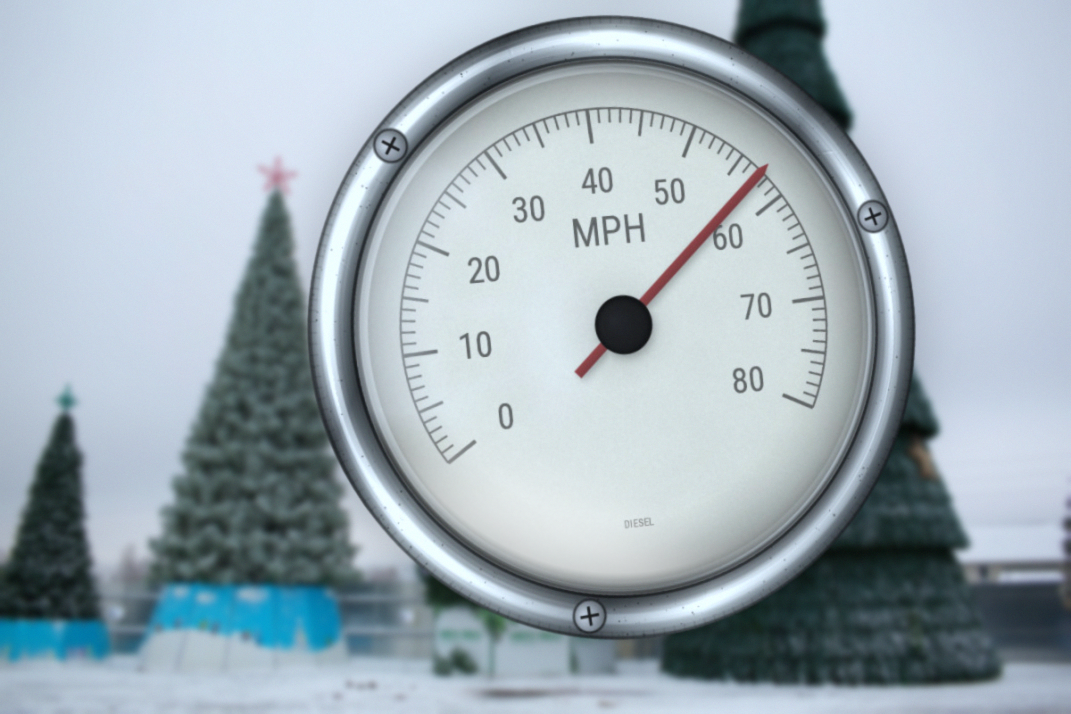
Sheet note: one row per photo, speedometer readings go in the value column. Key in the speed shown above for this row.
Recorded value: 57 mph
